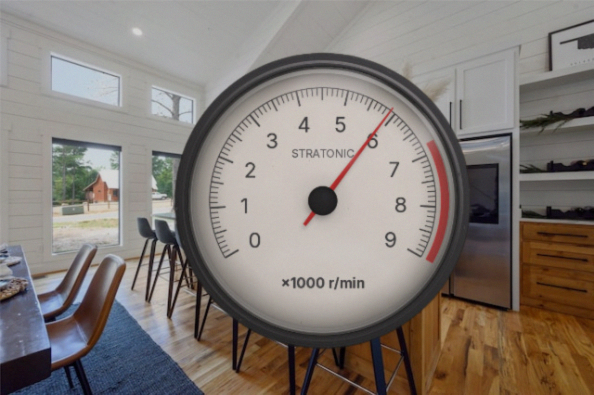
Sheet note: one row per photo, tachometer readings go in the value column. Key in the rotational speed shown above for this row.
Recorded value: 5900 rpm
